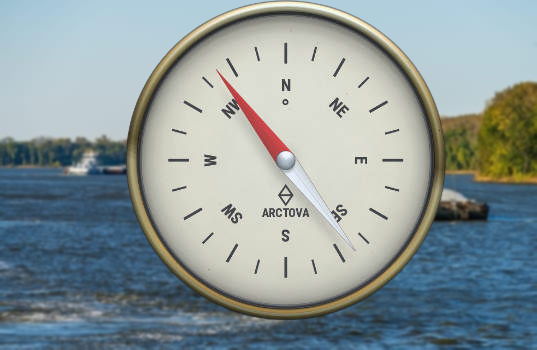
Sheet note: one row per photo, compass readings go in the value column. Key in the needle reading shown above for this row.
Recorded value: 322.5 °
